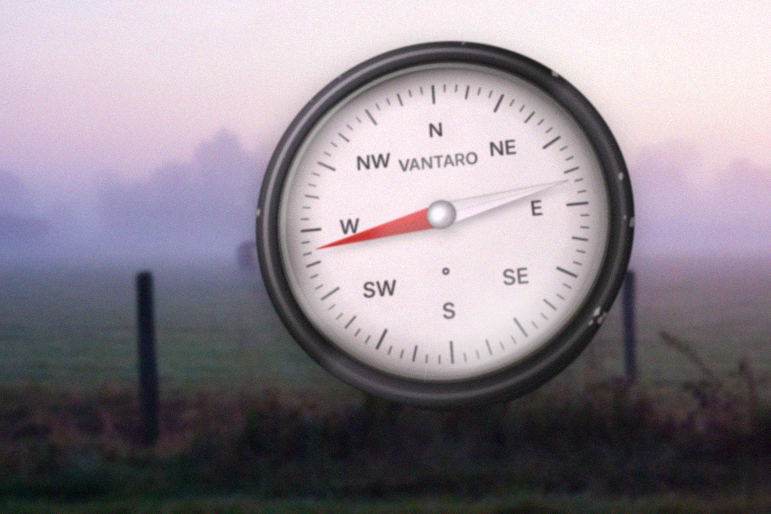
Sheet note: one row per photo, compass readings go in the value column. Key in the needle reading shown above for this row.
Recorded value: 260 °
